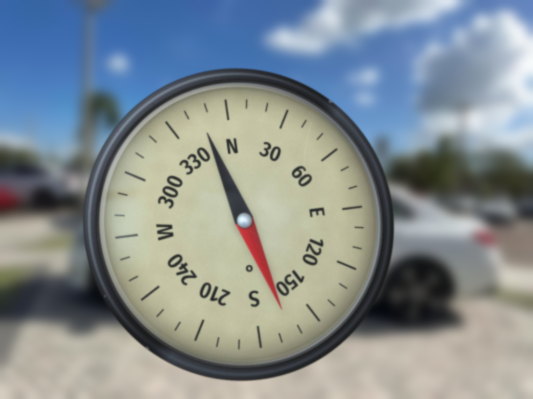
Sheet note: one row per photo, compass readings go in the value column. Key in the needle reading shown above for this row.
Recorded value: 165 °
